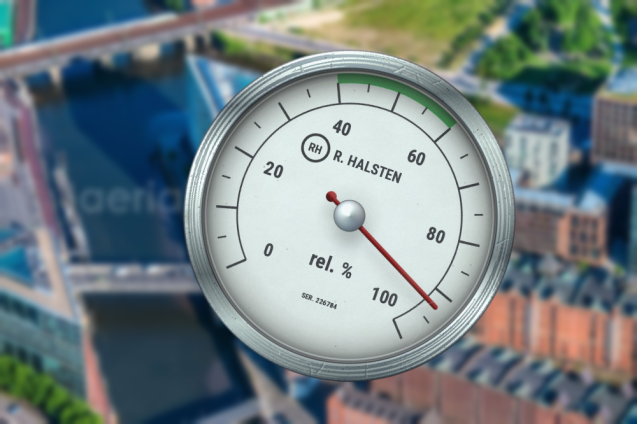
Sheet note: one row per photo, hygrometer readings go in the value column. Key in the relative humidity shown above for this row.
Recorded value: 92.5 %
